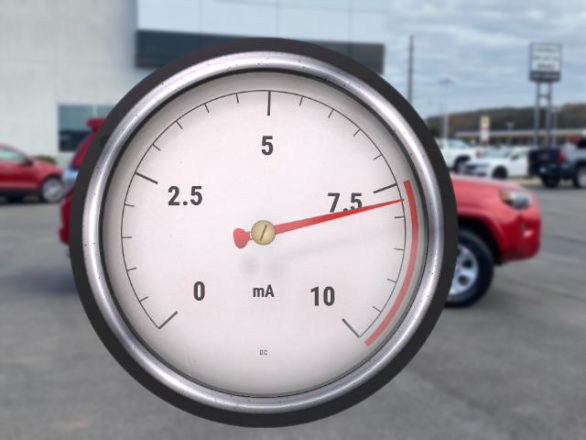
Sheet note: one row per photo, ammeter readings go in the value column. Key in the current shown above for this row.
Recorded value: 7.75 mA
